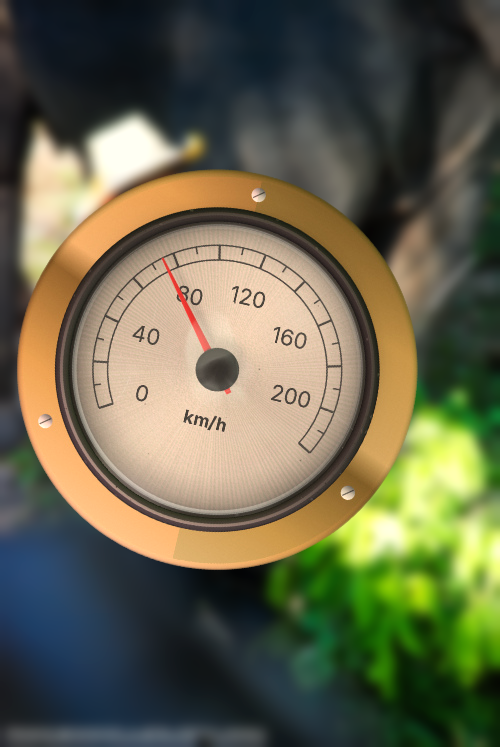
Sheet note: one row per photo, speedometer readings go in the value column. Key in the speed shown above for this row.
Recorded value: 75 km/h
